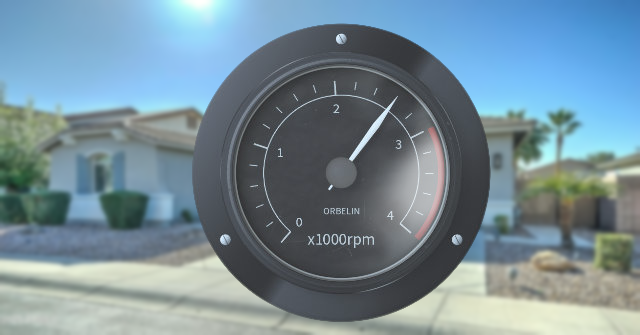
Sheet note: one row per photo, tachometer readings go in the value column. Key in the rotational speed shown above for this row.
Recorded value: 2600 rpm
